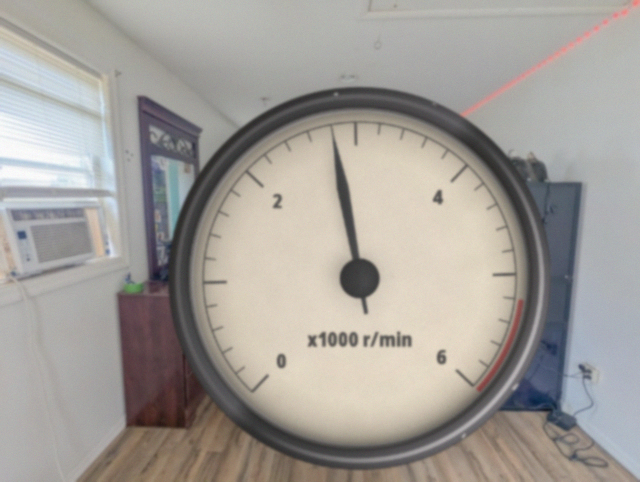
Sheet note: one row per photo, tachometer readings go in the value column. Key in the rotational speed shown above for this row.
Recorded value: 2800 rpm
